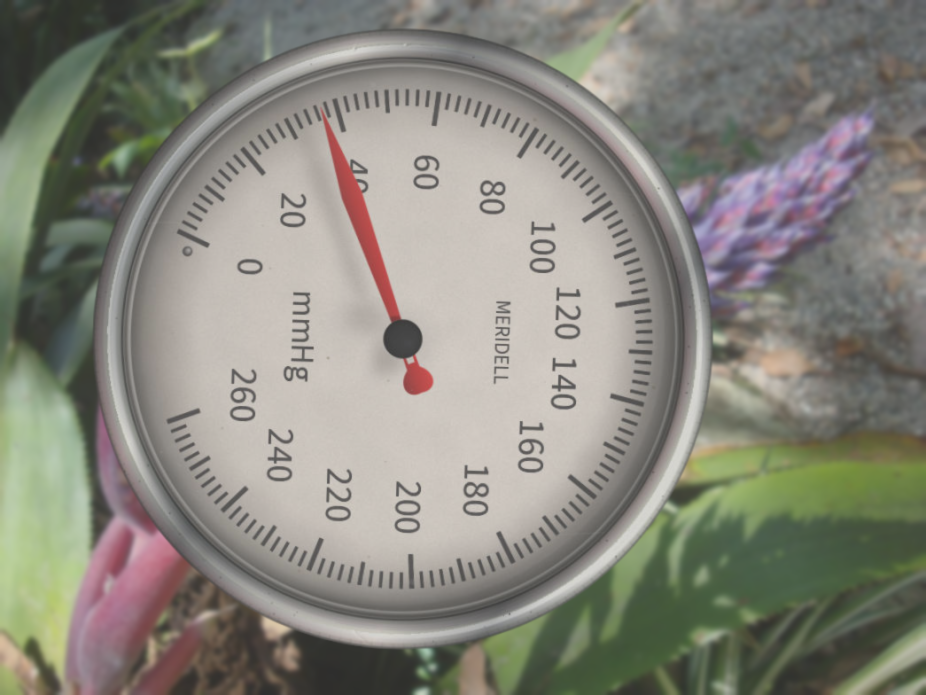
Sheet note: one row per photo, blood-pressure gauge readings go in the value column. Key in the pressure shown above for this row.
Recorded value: 37 mmHg
